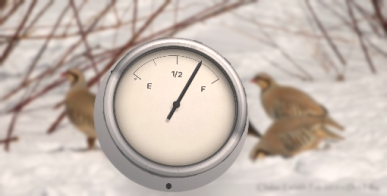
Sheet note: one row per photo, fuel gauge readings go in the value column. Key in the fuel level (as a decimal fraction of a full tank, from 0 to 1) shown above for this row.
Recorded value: 0.75
